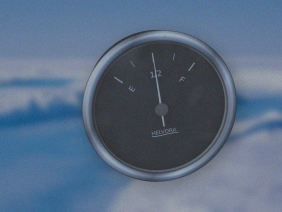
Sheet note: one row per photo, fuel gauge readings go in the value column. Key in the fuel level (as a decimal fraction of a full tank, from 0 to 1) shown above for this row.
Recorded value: 0.5
